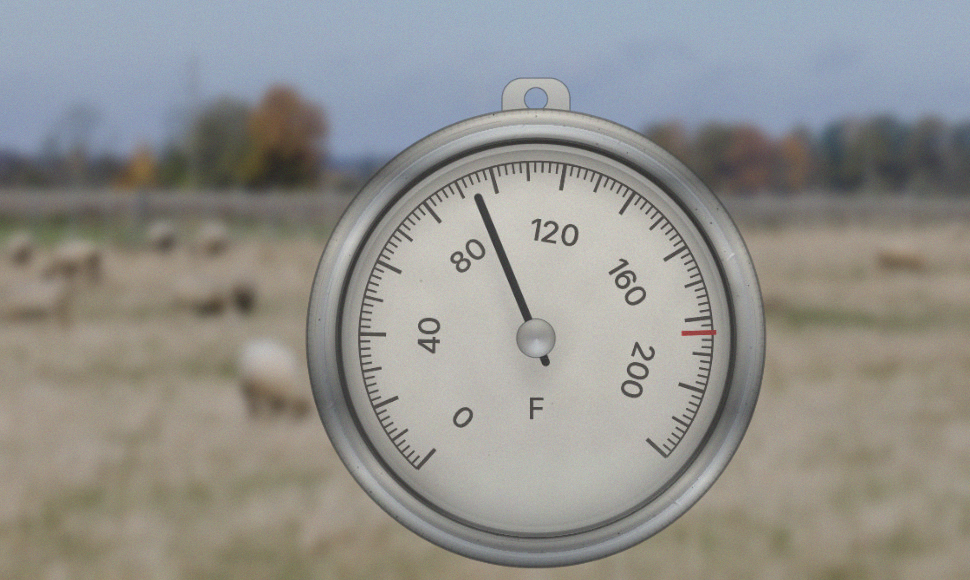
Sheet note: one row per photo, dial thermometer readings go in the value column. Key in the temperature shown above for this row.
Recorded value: 94 °F
